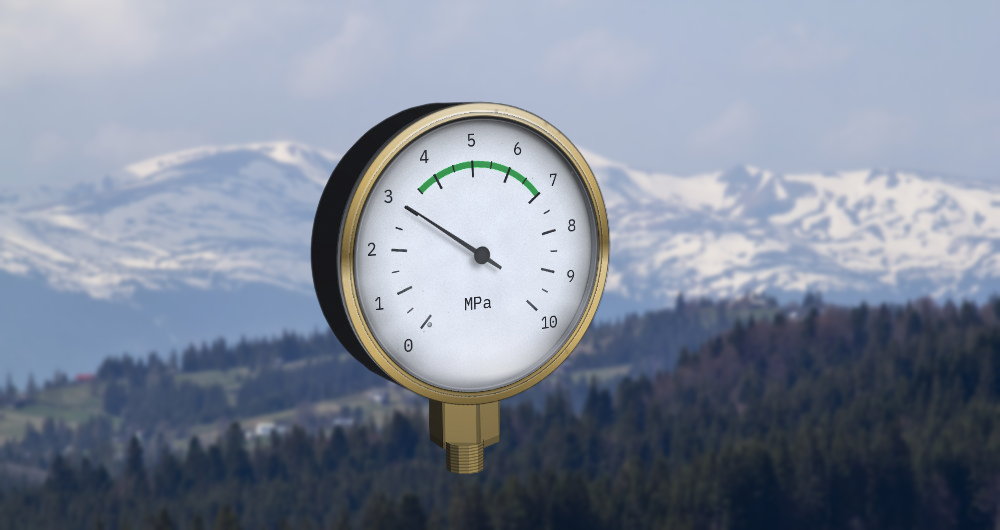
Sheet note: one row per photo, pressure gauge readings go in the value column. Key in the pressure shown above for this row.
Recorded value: 3 MPa
